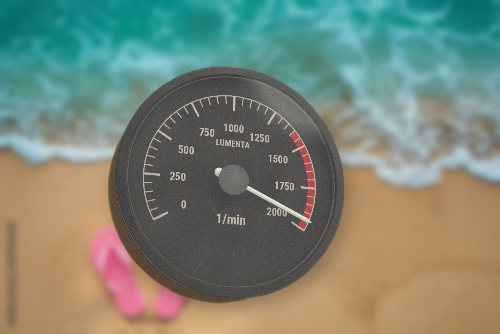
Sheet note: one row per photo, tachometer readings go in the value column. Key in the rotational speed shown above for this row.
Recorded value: 1950 rpm
